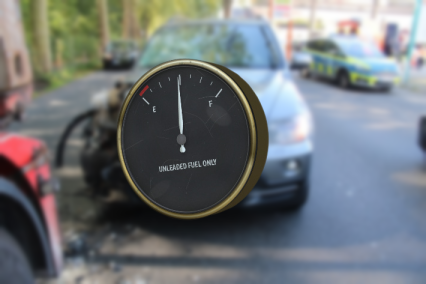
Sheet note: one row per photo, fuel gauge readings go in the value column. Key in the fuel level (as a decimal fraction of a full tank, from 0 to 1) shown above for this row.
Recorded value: 0.5
